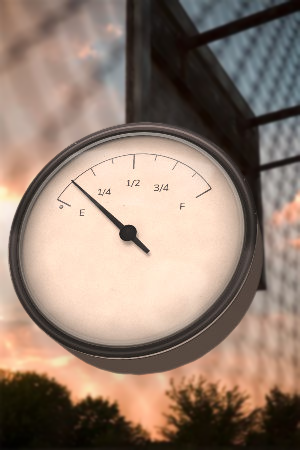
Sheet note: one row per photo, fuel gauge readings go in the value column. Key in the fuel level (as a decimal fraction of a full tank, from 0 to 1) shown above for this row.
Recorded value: 0.125
